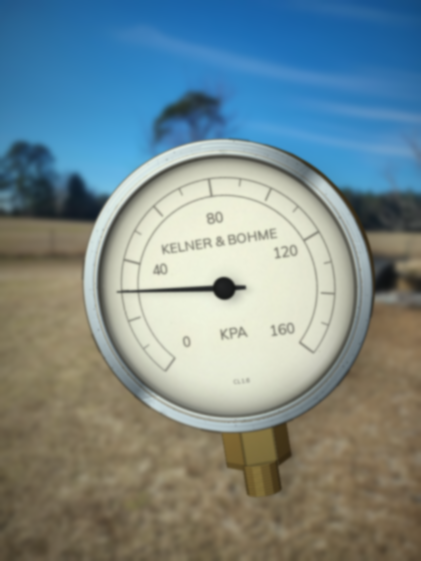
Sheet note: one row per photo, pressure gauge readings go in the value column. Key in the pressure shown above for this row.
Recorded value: 30 kPa
